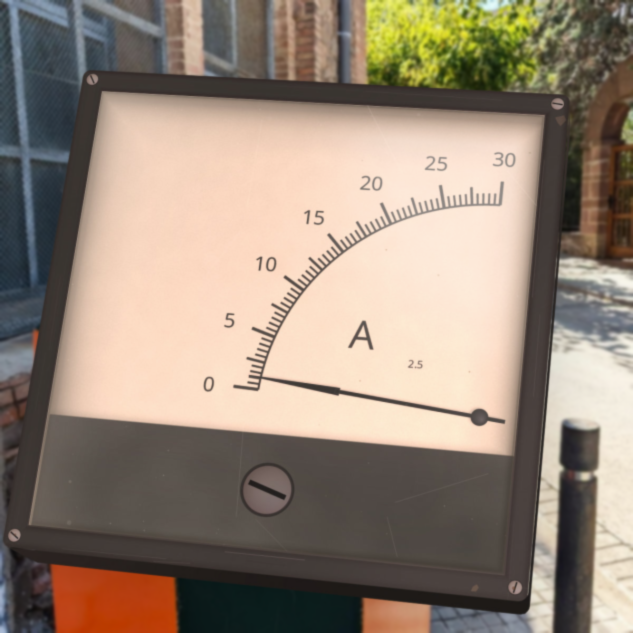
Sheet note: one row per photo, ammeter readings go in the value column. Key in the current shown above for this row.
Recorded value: 1 A
